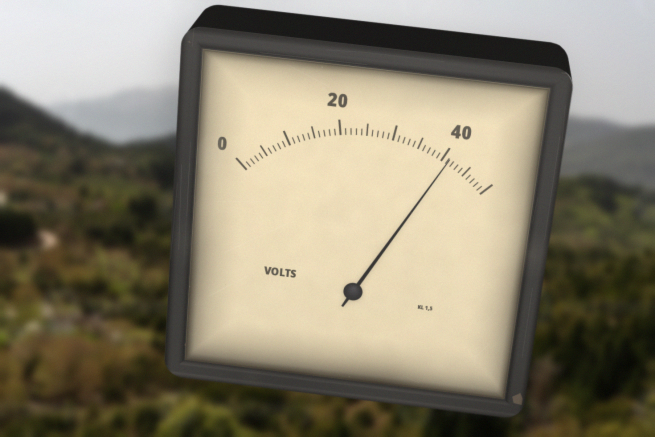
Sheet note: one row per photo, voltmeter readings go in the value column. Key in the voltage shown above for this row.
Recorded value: 41 V
